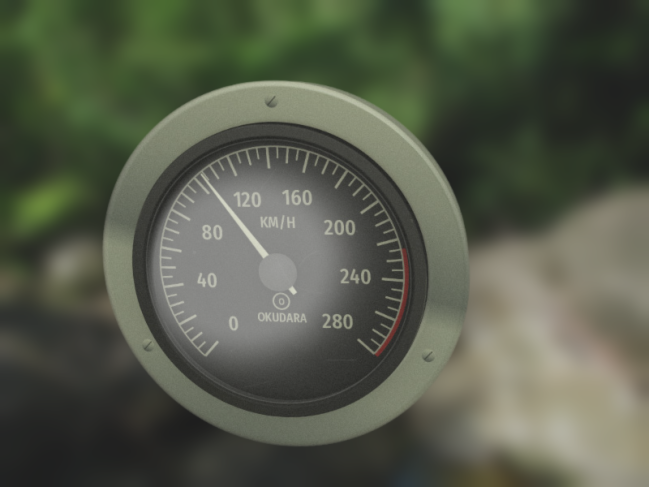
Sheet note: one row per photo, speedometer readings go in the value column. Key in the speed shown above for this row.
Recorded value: 105 km/h
